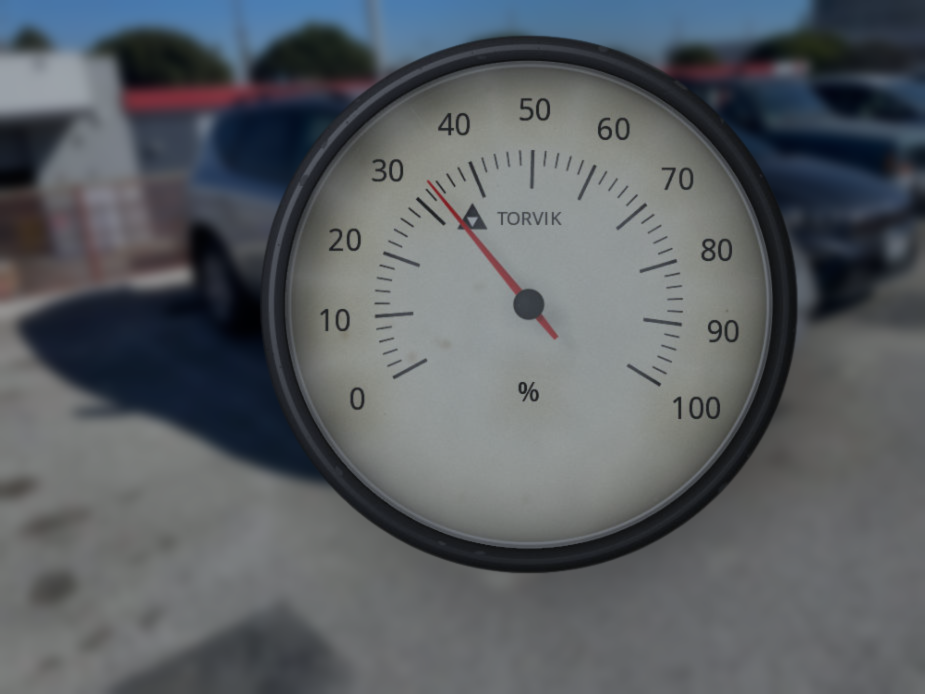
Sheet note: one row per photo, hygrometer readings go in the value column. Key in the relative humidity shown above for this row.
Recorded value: 33 %
